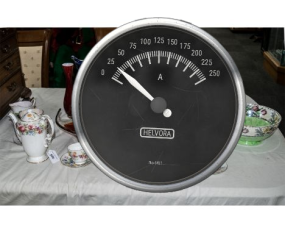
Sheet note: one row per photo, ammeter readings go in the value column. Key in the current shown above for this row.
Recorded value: 25 A
